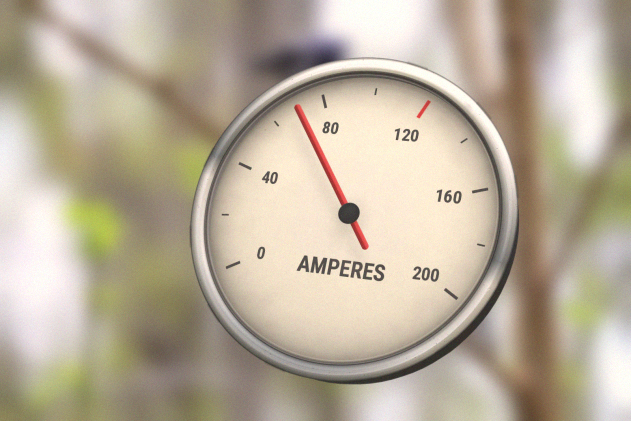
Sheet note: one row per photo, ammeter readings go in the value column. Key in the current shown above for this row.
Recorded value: 70 A
